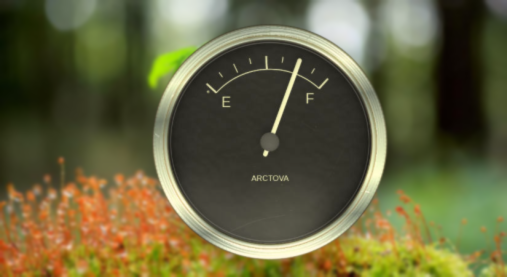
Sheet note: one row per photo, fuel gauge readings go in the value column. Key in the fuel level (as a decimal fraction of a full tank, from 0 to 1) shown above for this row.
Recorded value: 0.75
